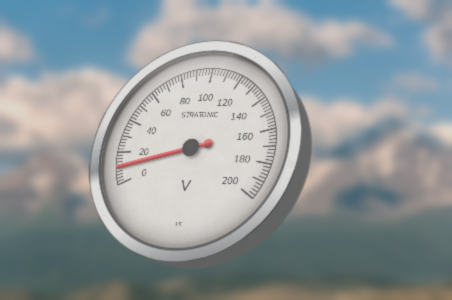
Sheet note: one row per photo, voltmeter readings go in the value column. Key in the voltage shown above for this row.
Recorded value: 10 V
